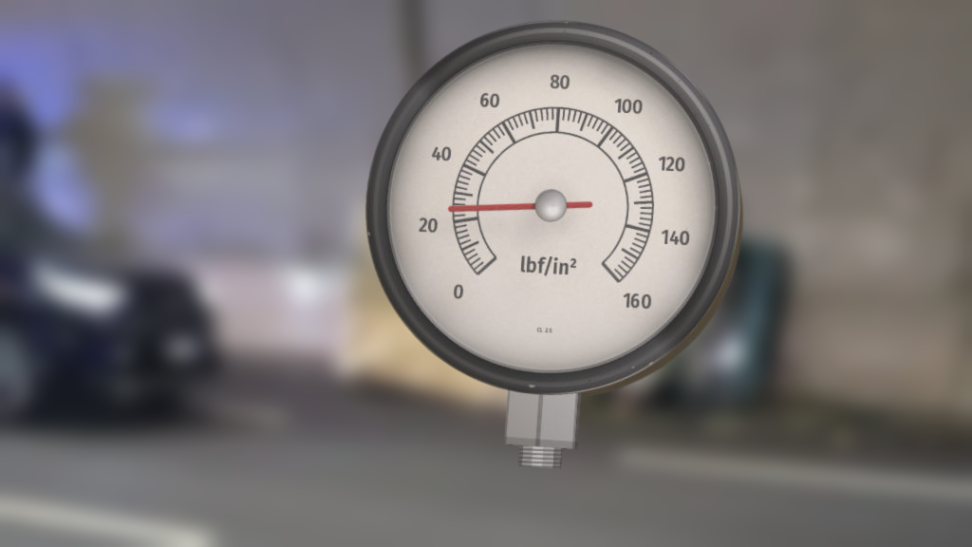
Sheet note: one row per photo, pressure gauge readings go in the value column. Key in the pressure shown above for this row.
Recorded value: 24 psi
